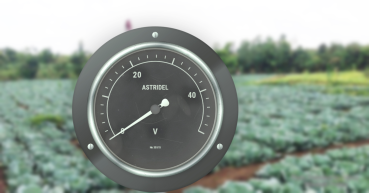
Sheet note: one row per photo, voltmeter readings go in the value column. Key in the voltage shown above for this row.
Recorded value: 0 V
